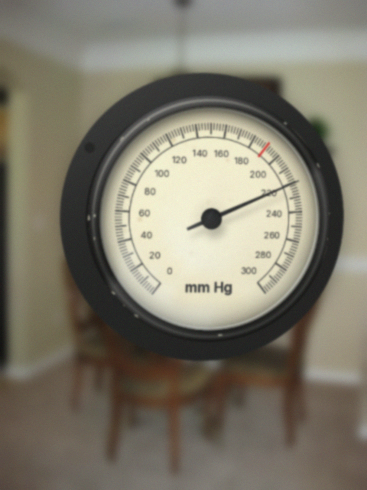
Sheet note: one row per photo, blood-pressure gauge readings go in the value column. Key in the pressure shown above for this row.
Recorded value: 220 mmHg
